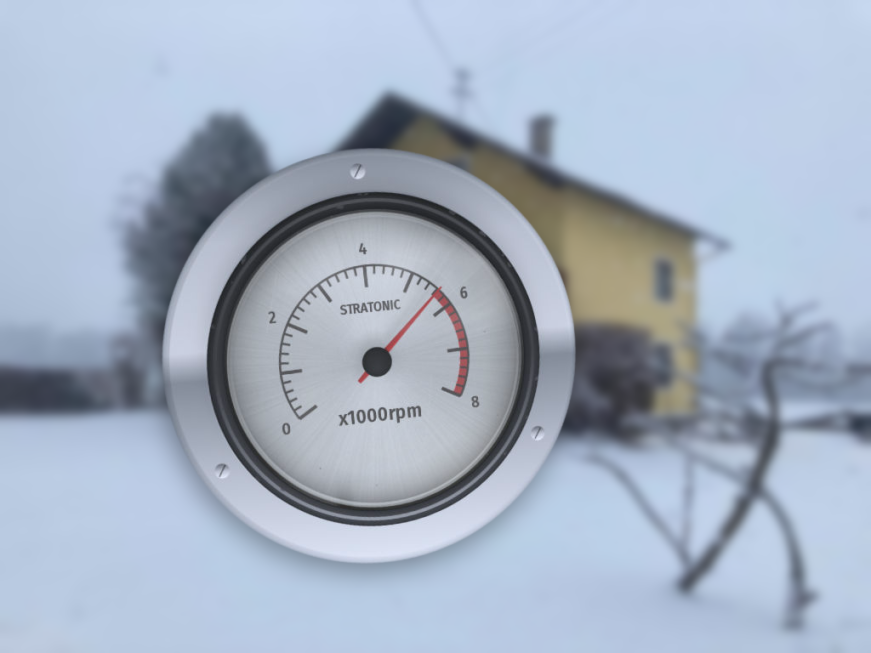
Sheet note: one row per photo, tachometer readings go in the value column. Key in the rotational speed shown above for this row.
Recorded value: 5600 rpm
